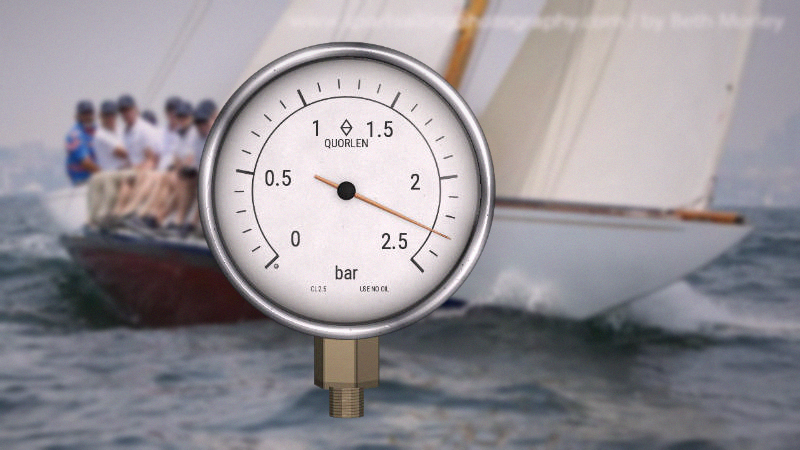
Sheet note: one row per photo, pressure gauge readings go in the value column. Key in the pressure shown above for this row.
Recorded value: 2.3 bar
